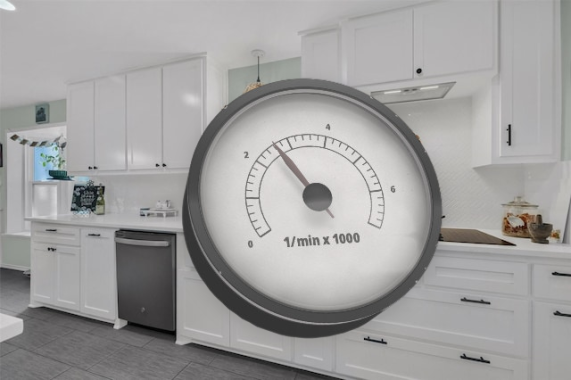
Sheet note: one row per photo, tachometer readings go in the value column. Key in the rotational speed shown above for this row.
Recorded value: 2600 rpm
